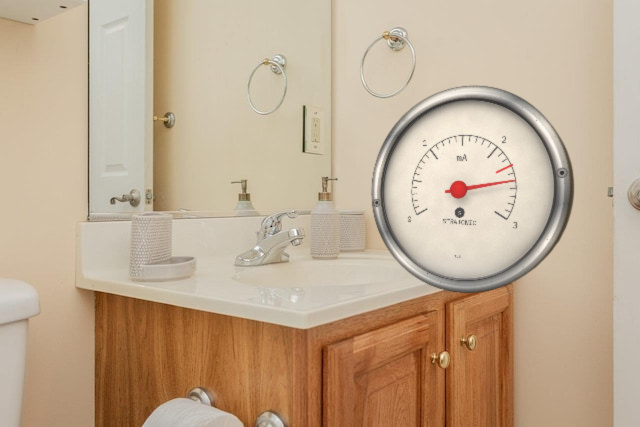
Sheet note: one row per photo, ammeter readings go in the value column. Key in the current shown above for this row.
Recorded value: 2.5 mA
